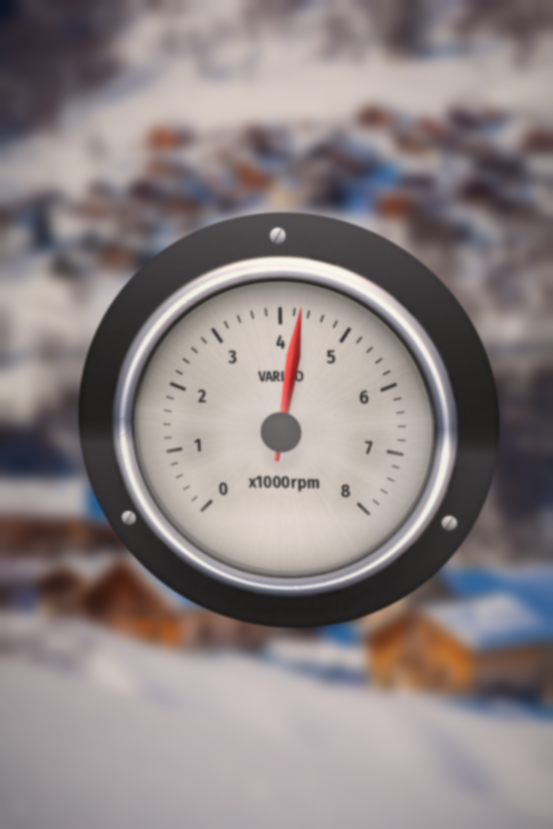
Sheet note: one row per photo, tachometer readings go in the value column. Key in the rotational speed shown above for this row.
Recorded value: 4300 rpm
